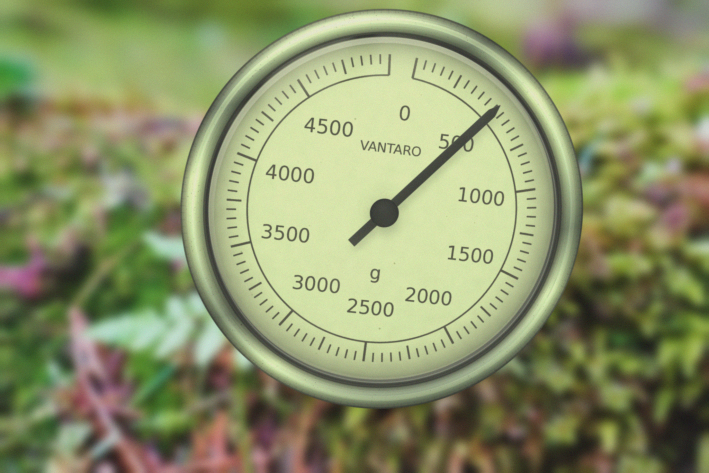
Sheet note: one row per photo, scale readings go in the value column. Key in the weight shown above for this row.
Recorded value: 500 g
